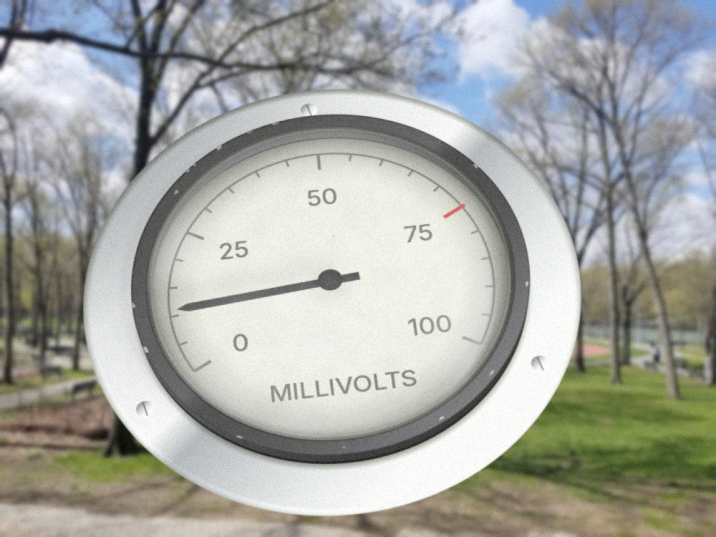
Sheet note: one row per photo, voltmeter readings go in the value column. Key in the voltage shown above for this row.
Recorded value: 10 mV
